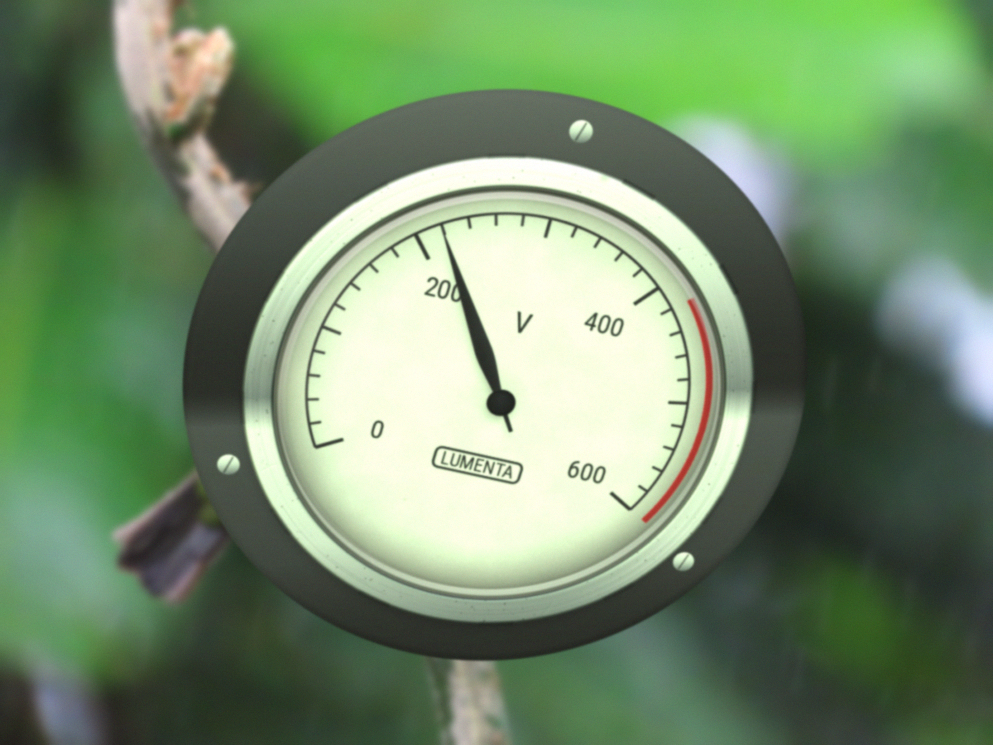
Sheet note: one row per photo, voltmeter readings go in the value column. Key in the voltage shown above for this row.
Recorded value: 220 V
